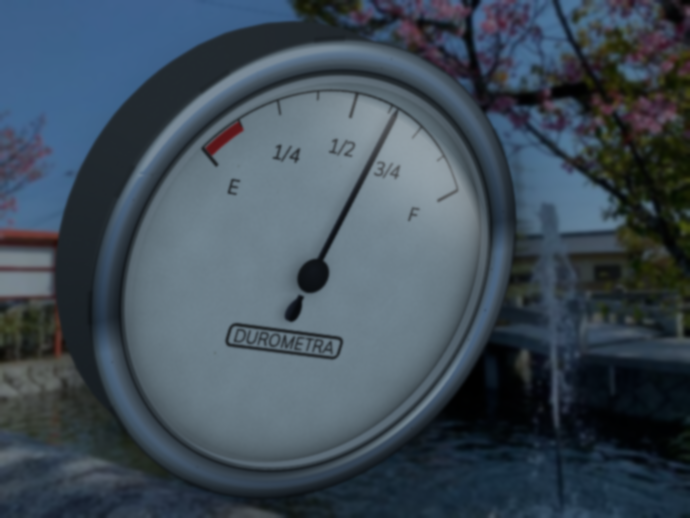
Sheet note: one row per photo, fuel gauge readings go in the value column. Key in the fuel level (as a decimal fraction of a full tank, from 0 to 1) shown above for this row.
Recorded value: 0.625
